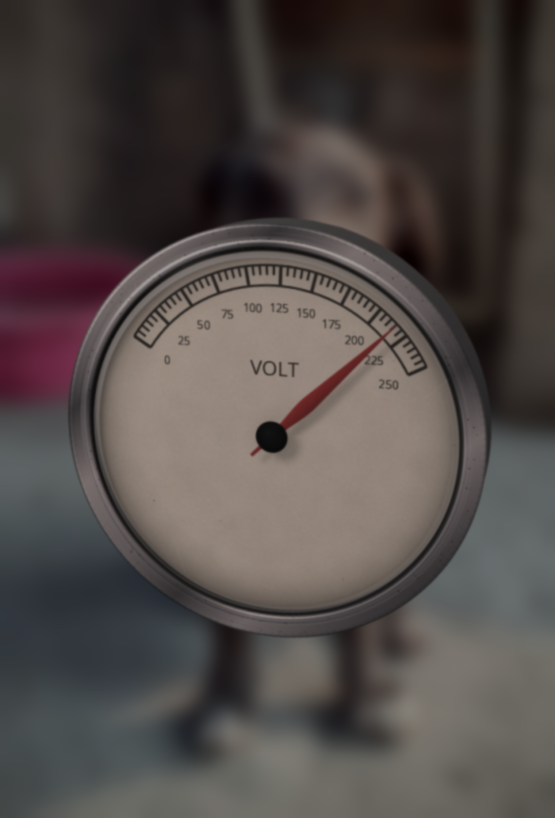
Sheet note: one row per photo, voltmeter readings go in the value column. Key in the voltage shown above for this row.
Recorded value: 215 V
